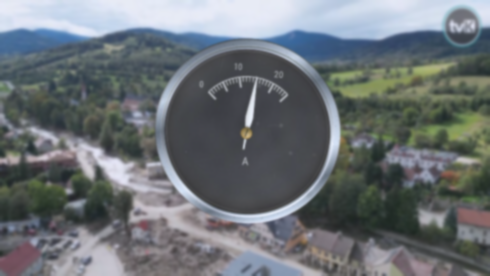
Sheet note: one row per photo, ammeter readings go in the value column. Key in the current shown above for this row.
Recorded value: 15 A
